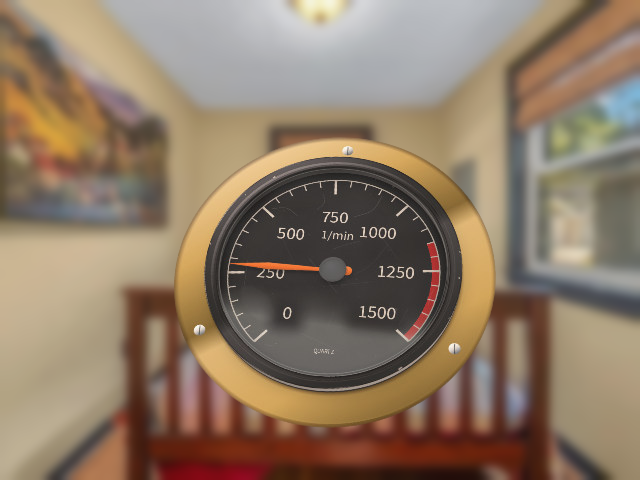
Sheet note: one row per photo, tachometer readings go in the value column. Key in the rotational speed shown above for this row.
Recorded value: 275 rpm
